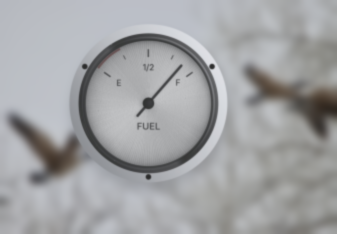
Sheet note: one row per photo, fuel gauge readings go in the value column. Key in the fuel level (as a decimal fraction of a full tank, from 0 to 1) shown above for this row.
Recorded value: 0.875
